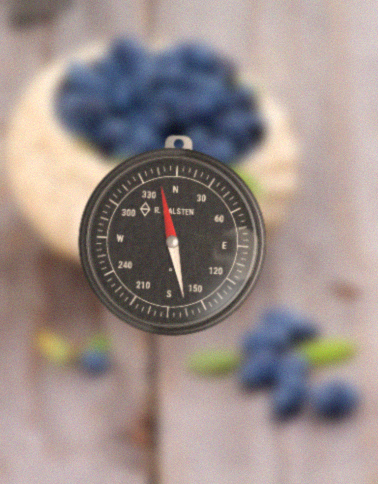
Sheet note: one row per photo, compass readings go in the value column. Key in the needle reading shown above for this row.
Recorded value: 345 °
